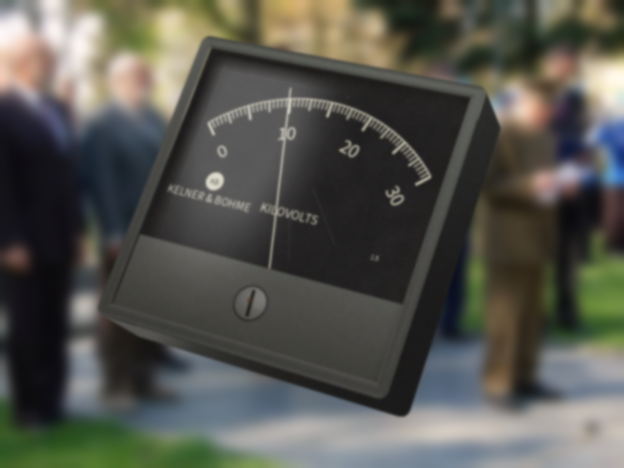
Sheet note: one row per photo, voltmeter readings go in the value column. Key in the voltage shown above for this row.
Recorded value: 10 kV
